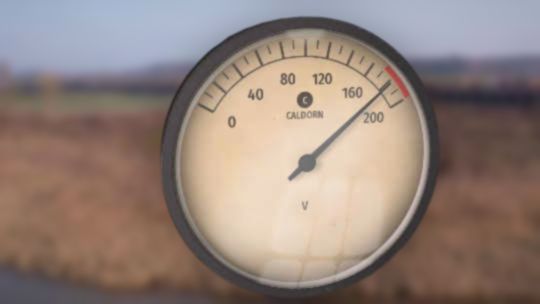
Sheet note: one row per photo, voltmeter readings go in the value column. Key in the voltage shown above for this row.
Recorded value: 180 V
